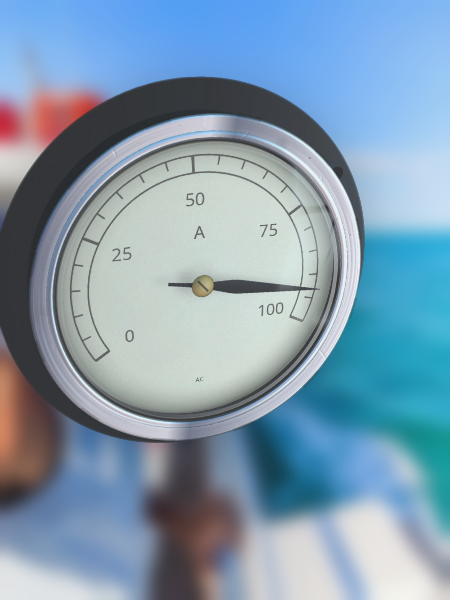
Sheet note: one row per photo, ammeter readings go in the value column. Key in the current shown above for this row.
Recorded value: 92.5 A
